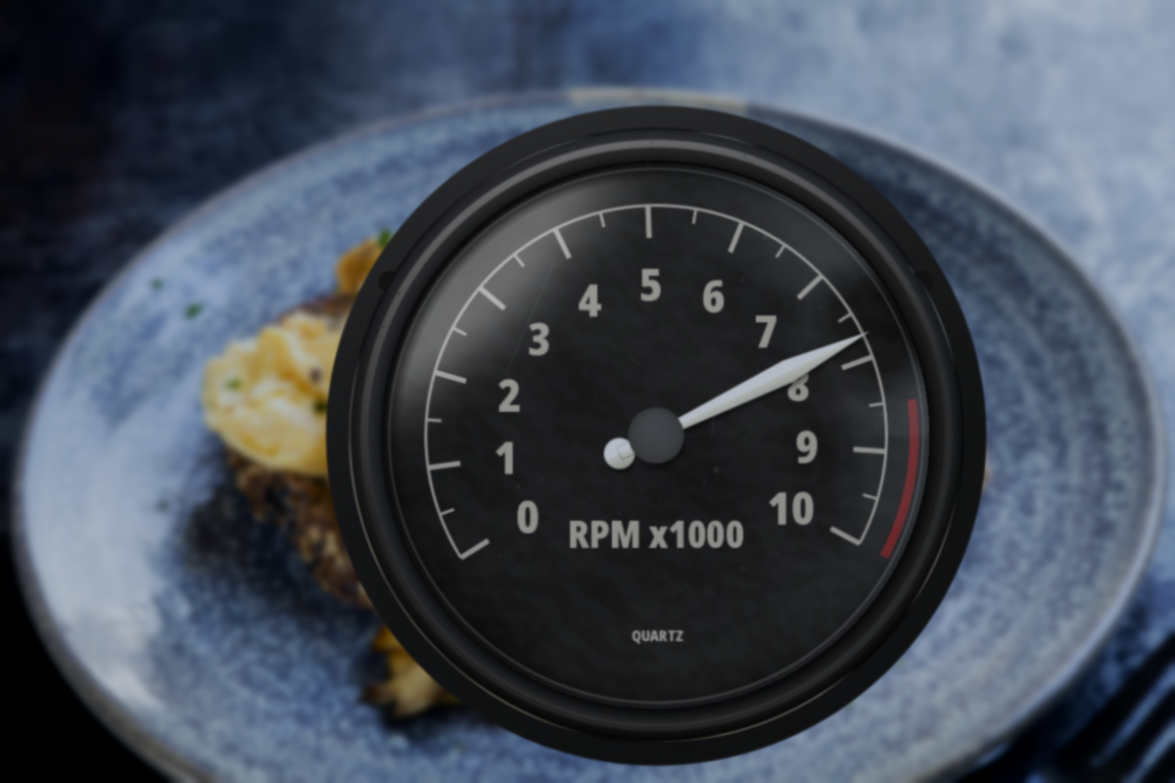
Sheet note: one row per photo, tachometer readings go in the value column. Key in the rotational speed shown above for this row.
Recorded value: 7750 rpm
